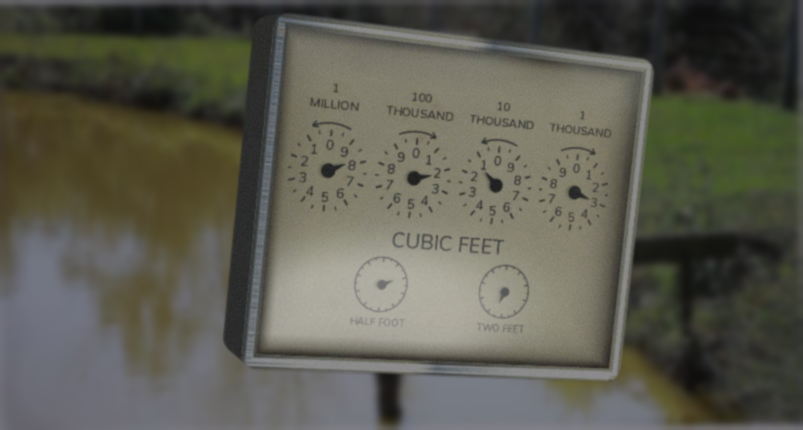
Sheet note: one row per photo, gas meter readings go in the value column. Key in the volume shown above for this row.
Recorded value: 821300 ft³
